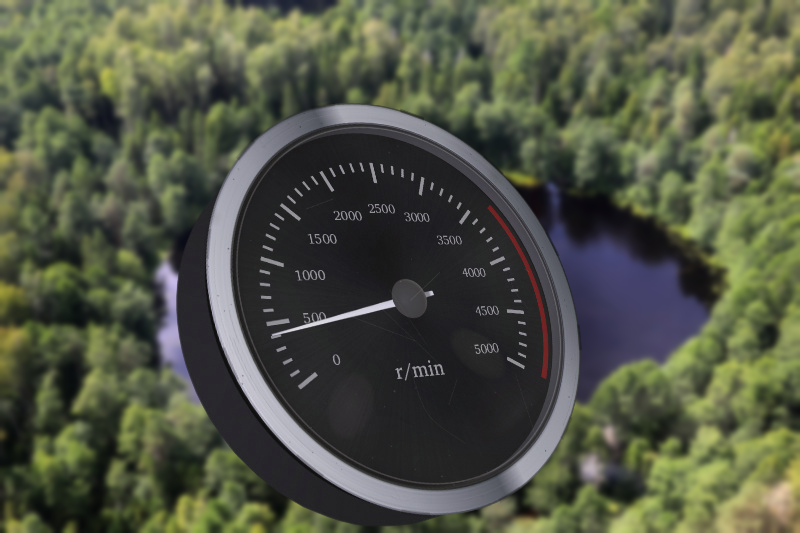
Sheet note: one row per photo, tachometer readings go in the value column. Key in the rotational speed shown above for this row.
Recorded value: 400 rpm
